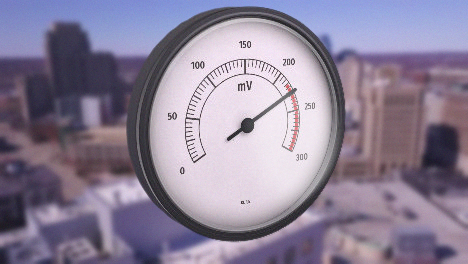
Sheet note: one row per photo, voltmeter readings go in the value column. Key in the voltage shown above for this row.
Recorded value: 225 mV
